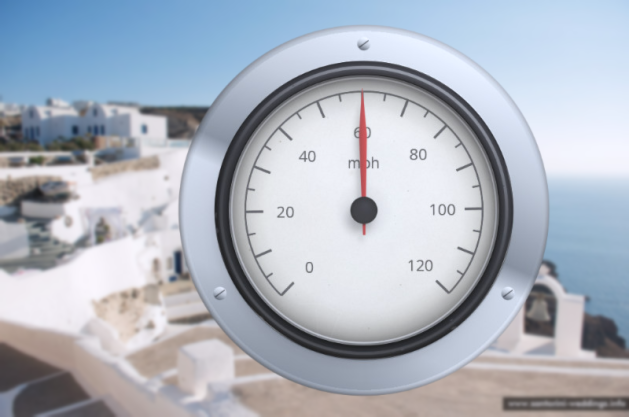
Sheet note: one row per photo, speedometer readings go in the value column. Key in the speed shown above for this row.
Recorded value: 60 mph
